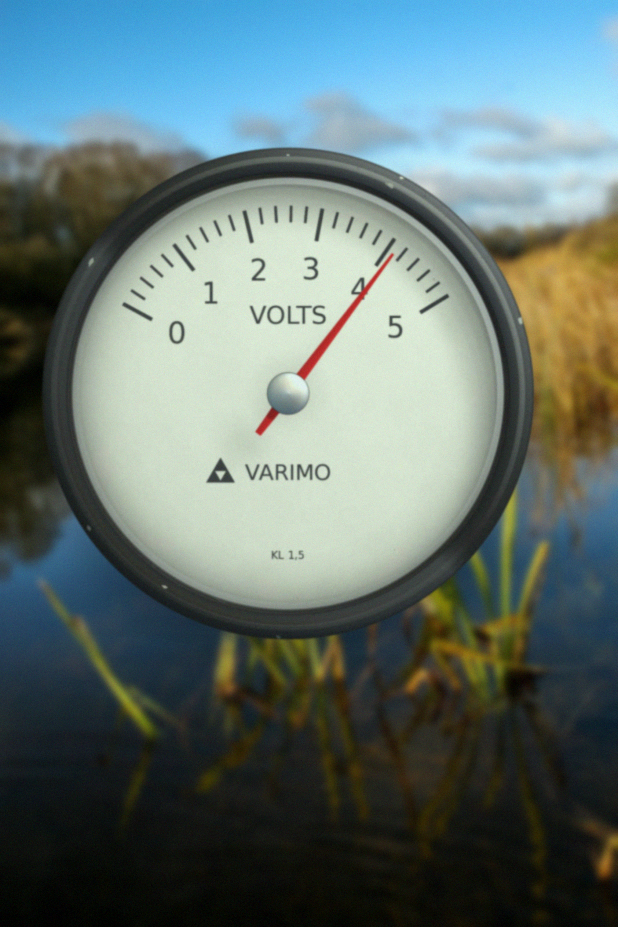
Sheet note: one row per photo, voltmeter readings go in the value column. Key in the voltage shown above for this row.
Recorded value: 4.1 V
